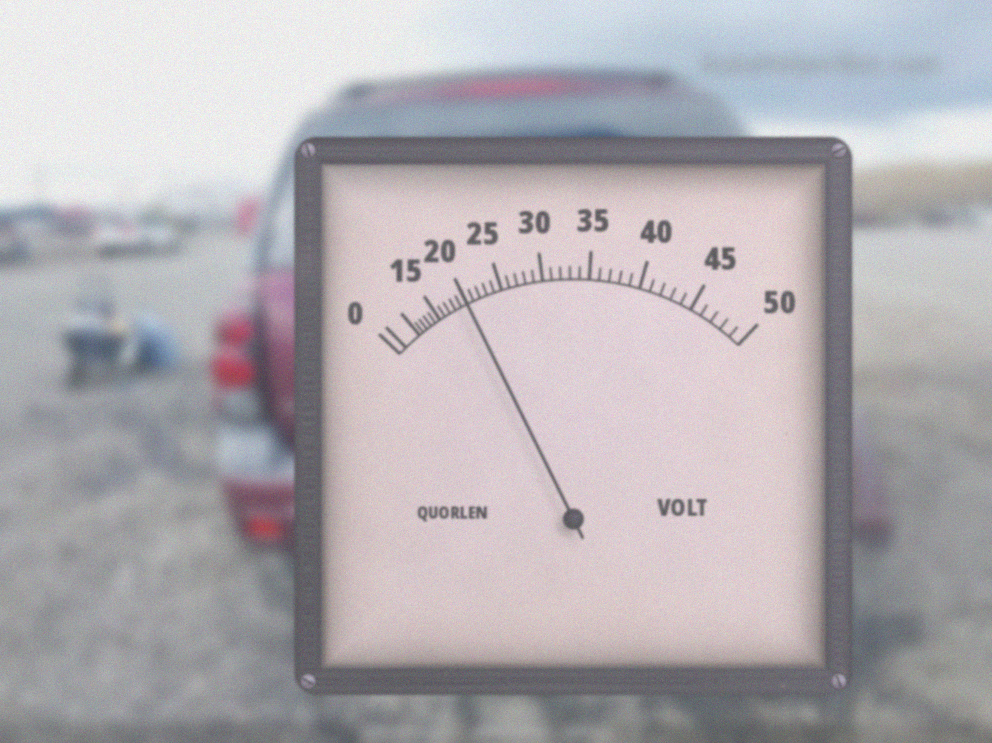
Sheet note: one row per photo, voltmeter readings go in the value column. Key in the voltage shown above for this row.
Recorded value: 20 V
